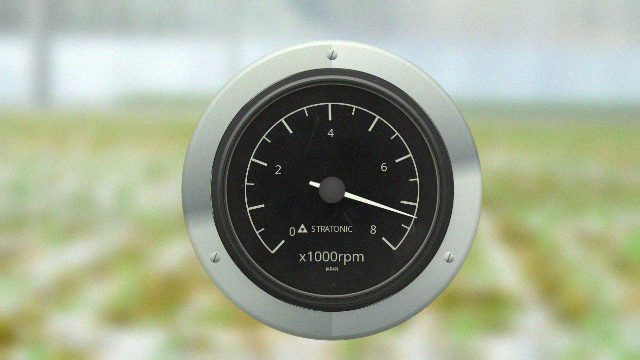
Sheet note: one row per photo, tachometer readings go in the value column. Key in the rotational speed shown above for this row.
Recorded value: 7250 rpm
